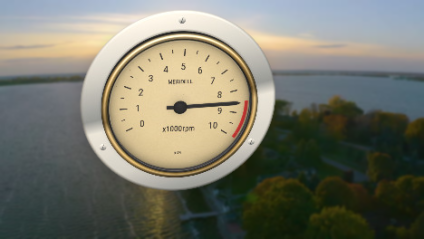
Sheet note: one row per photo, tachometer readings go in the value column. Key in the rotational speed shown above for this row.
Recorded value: 8500 rpm
